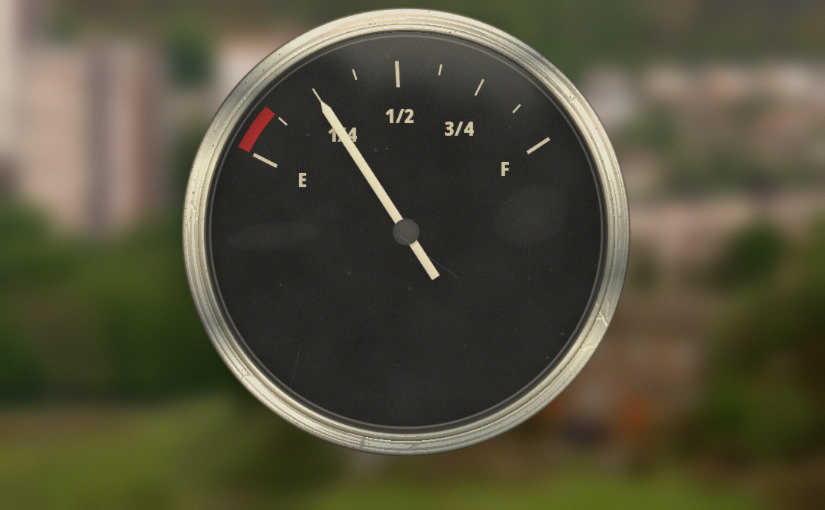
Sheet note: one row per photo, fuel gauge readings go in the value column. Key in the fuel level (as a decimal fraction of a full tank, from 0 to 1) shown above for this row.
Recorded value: 0.25
